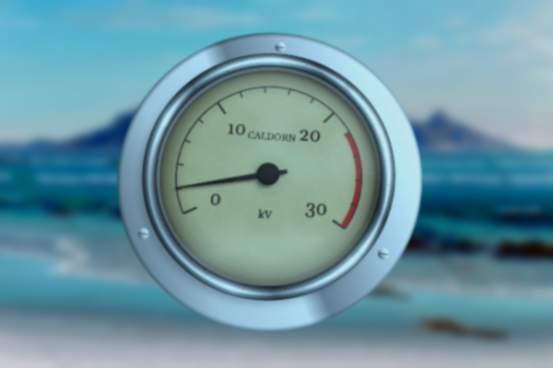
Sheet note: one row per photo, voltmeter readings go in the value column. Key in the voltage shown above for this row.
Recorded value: 2 kV
